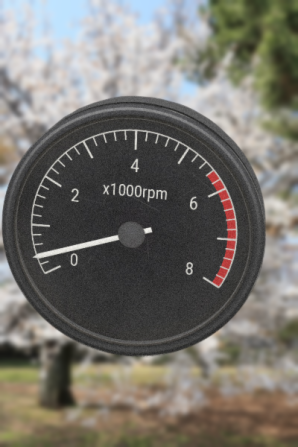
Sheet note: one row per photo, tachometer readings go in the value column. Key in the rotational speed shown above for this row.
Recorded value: 400 rpm
